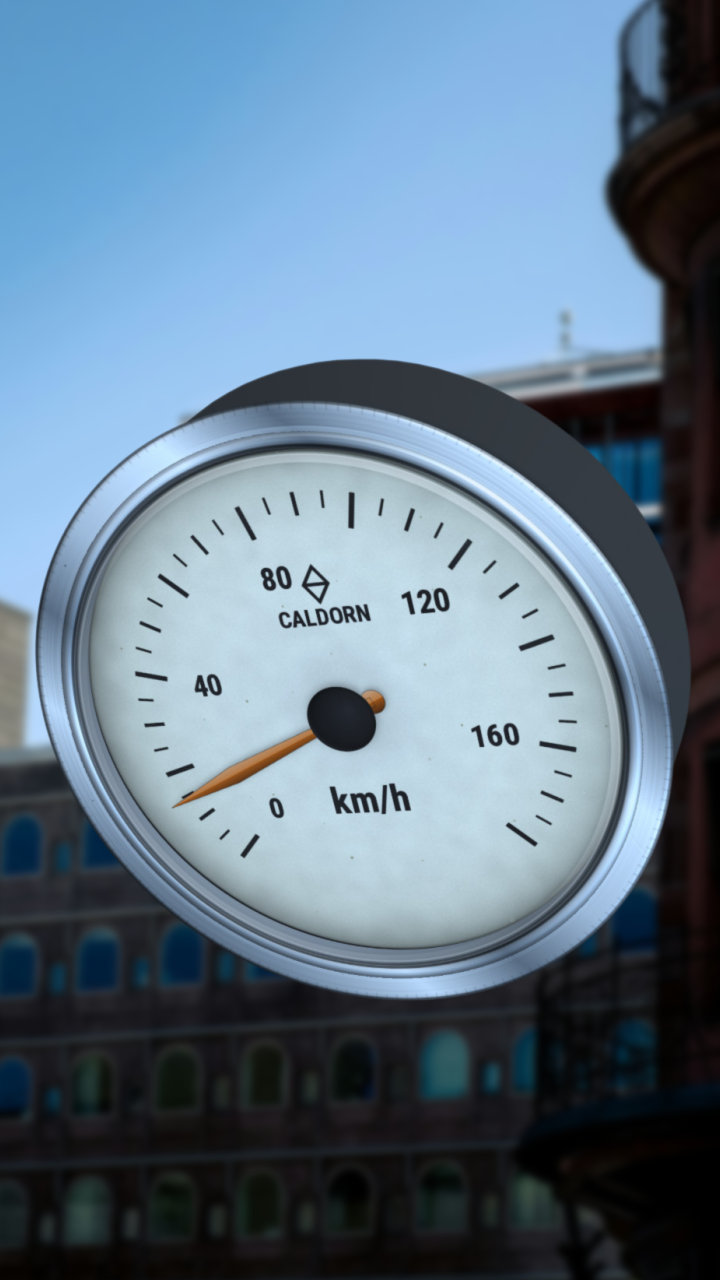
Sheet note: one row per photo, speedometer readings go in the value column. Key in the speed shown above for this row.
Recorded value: 15 km/h
